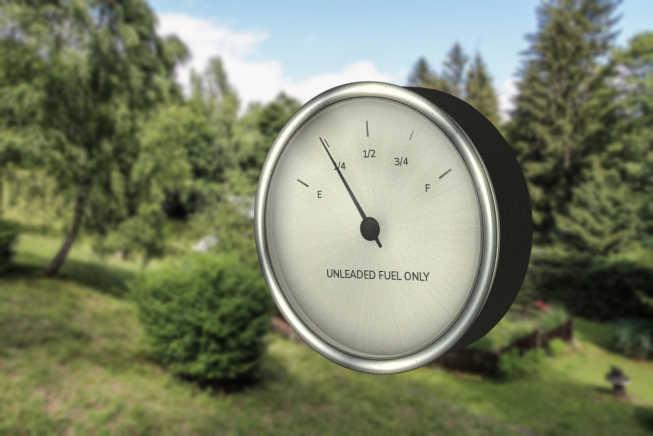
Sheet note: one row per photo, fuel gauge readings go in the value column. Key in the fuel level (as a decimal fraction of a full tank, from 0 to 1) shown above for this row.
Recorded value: 0.25
